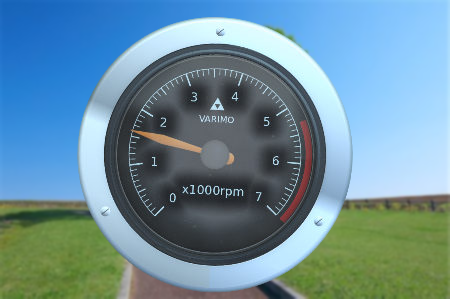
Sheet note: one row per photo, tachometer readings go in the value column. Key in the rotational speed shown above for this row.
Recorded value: 1600 rpm
